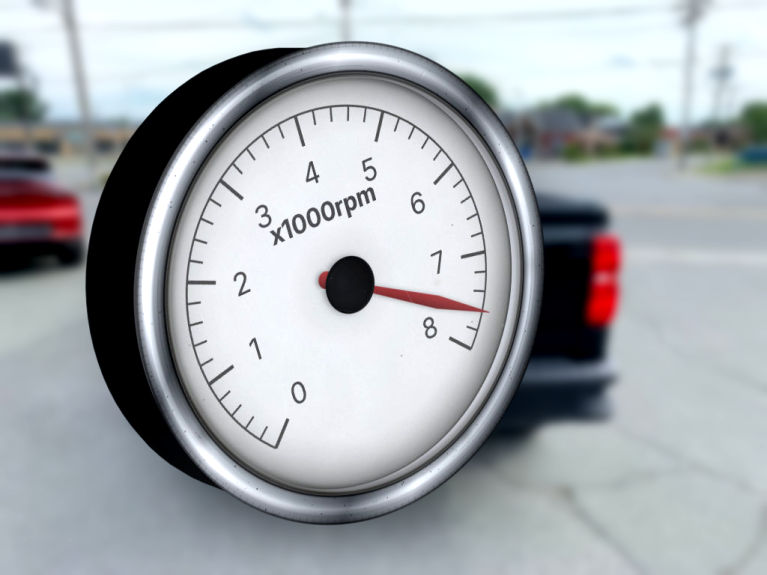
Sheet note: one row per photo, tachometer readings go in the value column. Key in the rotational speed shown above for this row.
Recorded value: 7600 rpm
